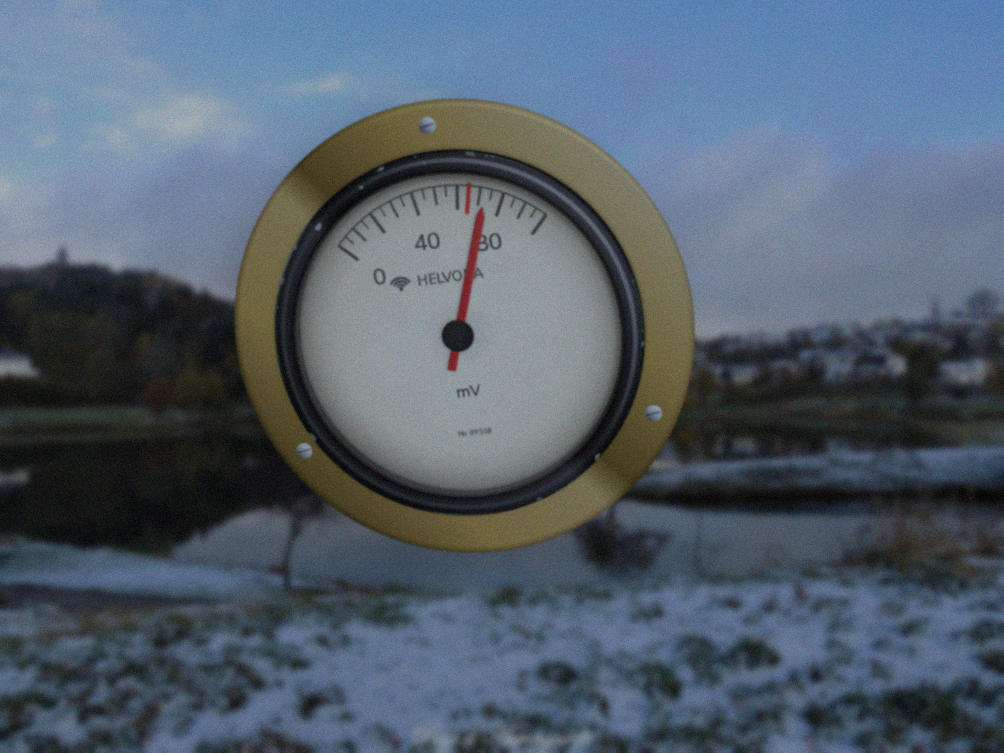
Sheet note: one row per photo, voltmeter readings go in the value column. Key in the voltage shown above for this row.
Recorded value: 72.5 mV
